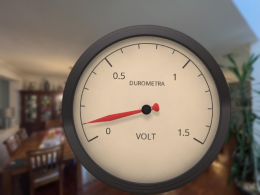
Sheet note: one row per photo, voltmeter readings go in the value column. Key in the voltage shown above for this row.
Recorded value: 0.1 V
